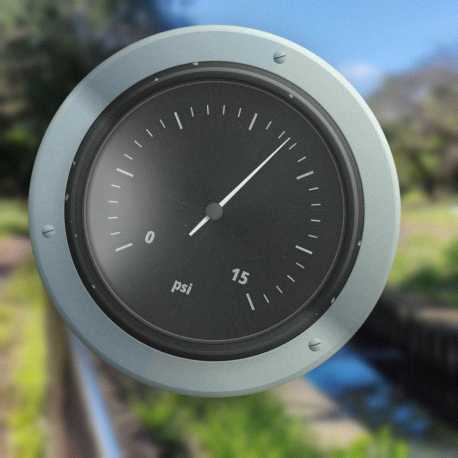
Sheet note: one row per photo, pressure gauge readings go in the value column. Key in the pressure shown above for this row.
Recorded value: 8.75 psi
